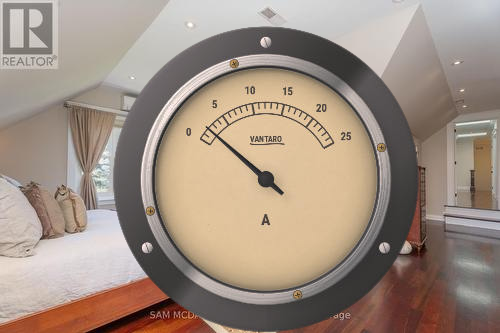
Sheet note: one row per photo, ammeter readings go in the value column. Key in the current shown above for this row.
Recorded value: 2 A
